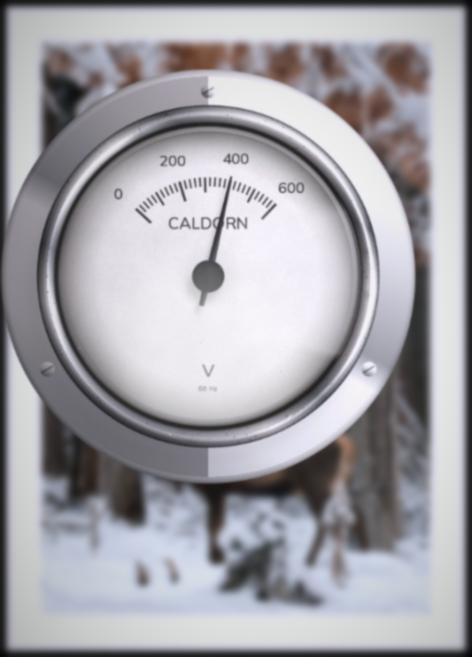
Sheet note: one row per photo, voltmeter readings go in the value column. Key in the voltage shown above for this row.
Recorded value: 400 V
